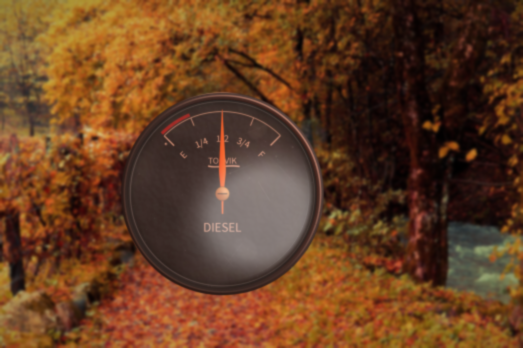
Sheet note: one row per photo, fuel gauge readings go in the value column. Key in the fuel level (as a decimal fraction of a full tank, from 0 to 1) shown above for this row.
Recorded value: 0.5
